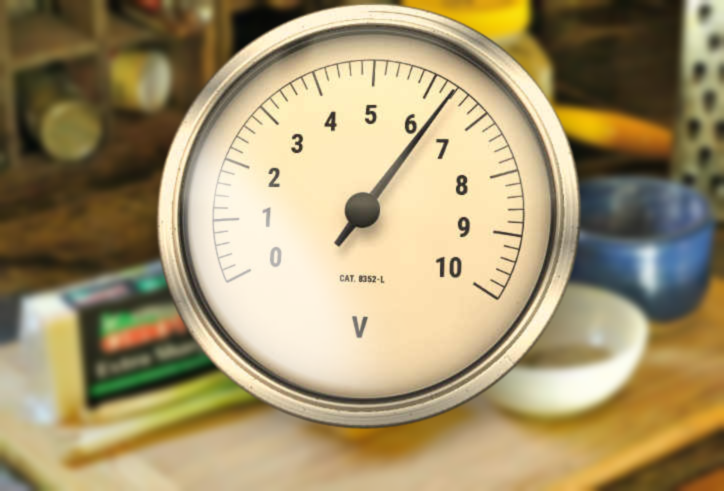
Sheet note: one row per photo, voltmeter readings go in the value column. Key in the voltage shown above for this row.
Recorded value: 6.4 V
